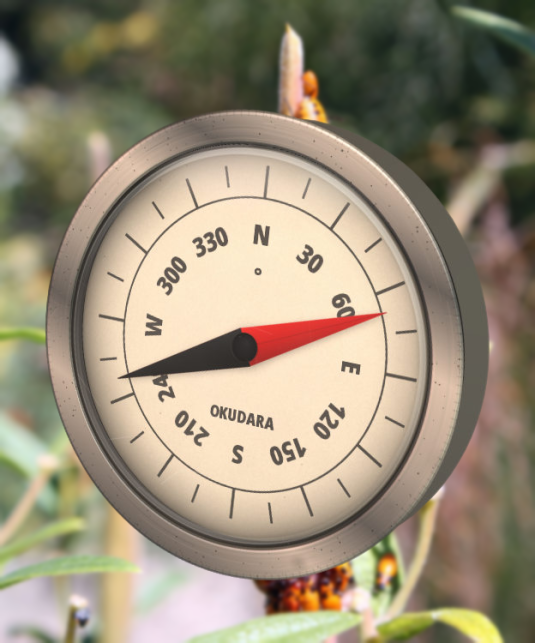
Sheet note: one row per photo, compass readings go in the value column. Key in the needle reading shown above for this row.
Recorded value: 67.5 °
